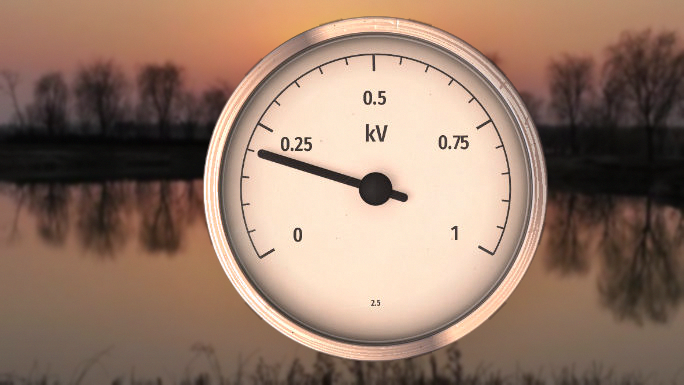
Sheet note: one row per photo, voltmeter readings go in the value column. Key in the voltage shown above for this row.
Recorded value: 0.2 kV
